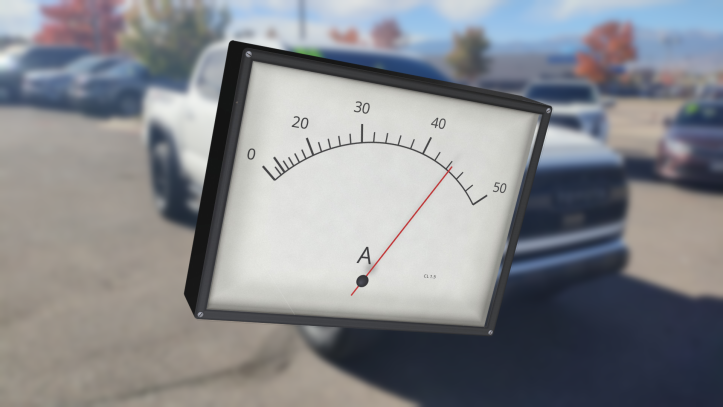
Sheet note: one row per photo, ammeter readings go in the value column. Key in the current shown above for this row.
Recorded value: 44 A
